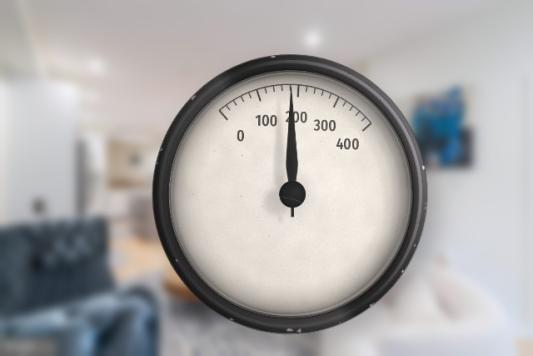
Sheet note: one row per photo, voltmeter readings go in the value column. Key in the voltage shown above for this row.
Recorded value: 180 V
